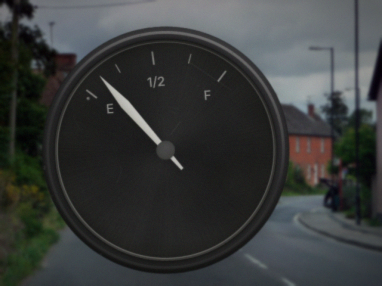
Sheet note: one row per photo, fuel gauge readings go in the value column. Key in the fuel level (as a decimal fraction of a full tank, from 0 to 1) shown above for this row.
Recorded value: 0.125
